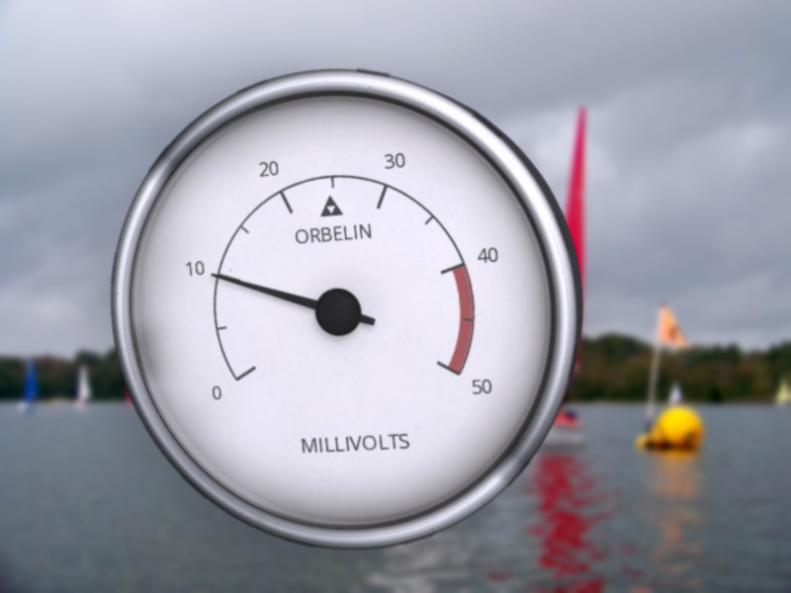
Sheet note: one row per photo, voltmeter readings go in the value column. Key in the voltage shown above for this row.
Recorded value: 10 mV
